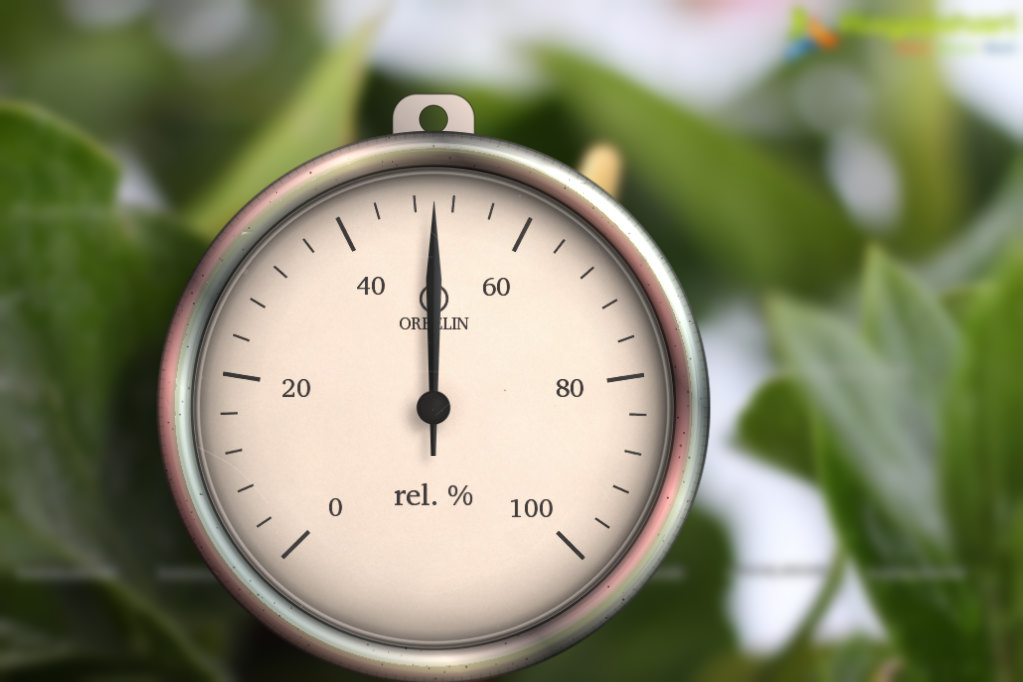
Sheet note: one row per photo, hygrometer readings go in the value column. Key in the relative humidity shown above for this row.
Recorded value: 50 %
